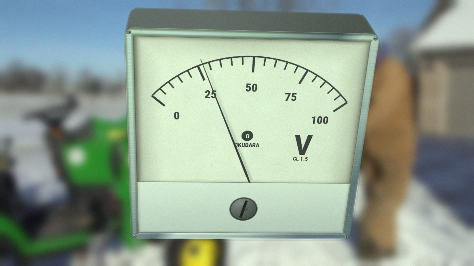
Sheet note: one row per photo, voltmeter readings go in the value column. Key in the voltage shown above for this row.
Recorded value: 27.5 V
